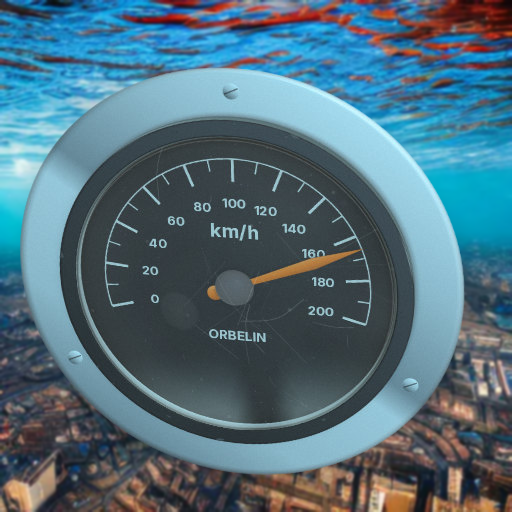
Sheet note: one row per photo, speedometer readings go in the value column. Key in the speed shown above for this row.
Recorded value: 165 km/h
